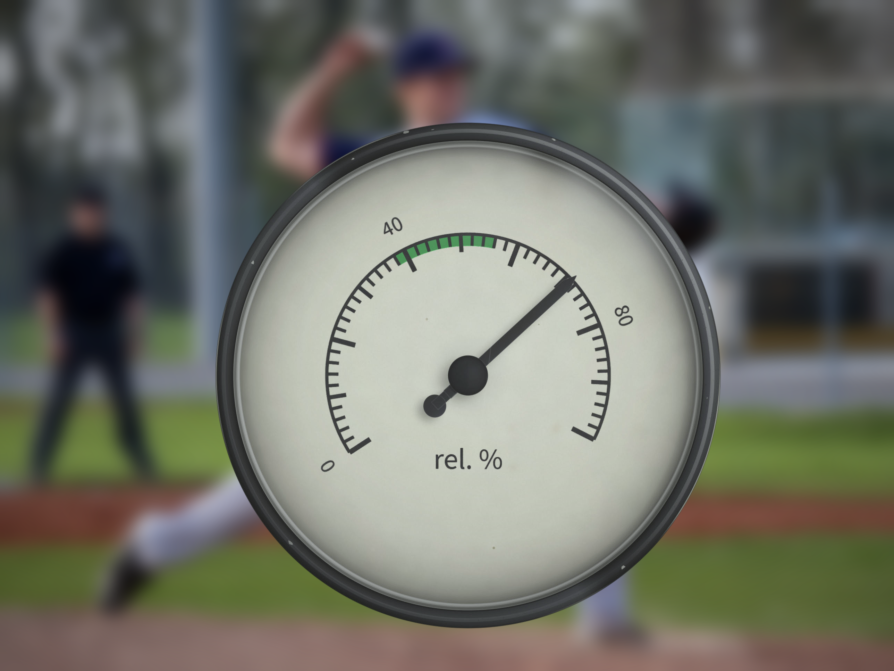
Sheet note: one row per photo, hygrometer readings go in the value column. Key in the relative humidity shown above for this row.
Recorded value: 71 %
